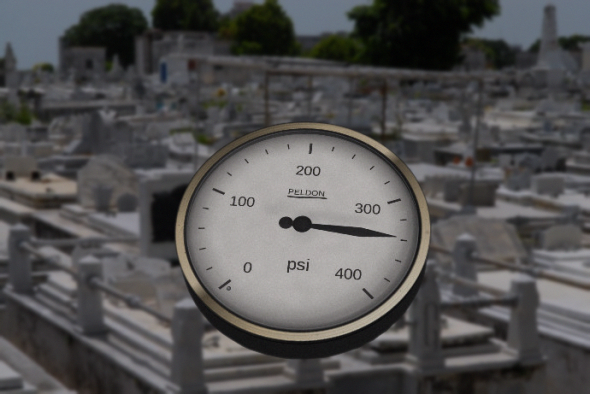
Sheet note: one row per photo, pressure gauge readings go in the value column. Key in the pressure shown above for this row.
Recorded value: 340 psi
